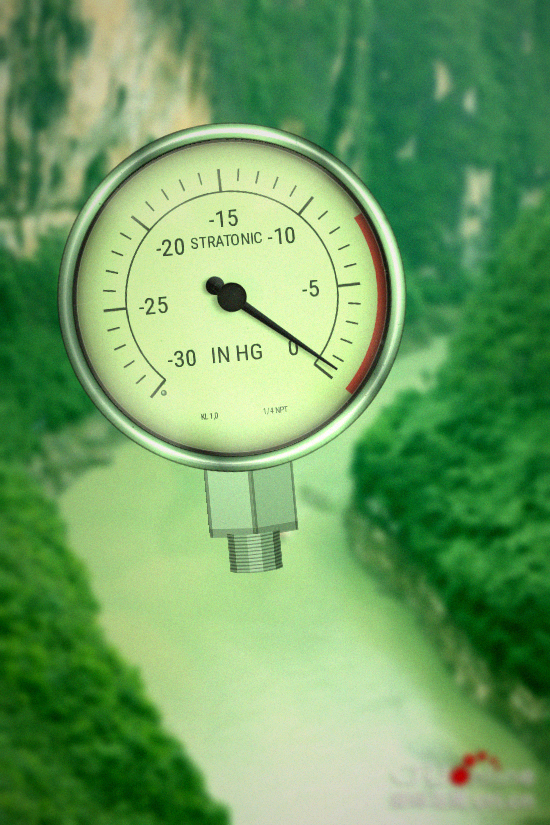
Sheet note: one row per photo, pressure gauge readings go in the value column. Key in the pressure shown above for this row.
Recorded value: -0.5 inHg
